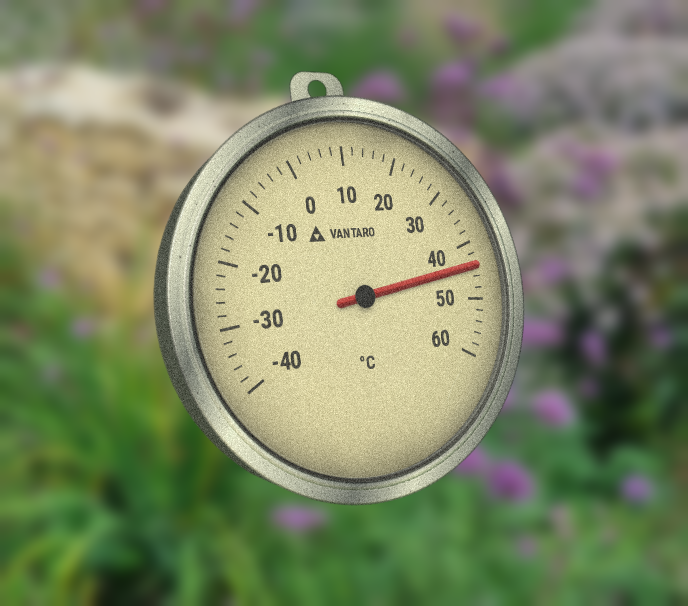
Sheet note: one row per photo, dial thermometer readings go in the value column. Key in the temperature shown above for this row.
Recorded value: 44 °C
